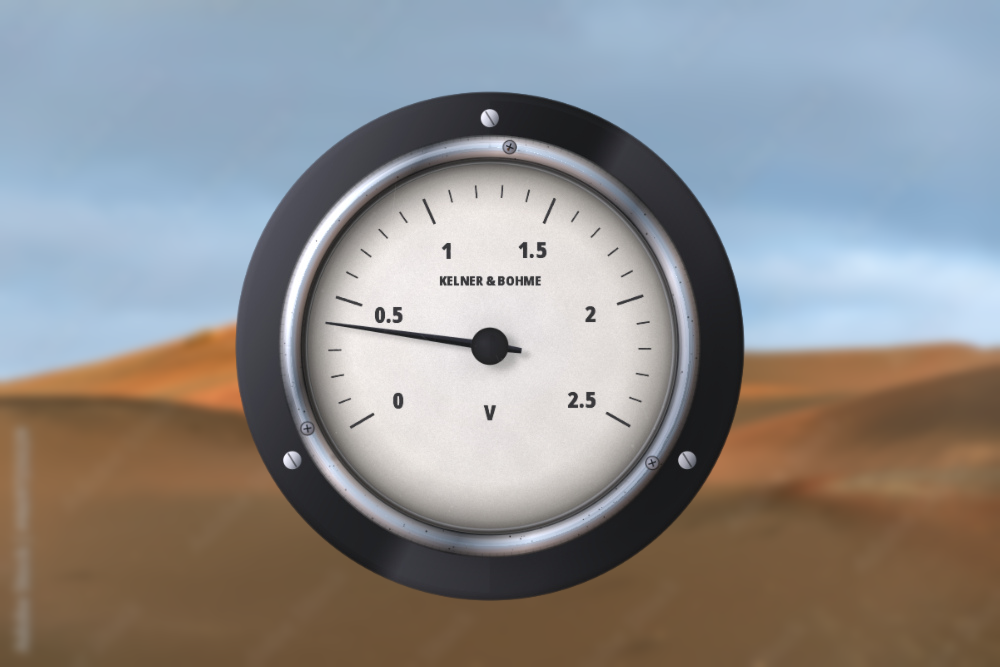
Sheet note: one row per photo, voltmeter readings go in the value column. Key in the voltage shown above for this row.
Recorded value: 0.4 V
